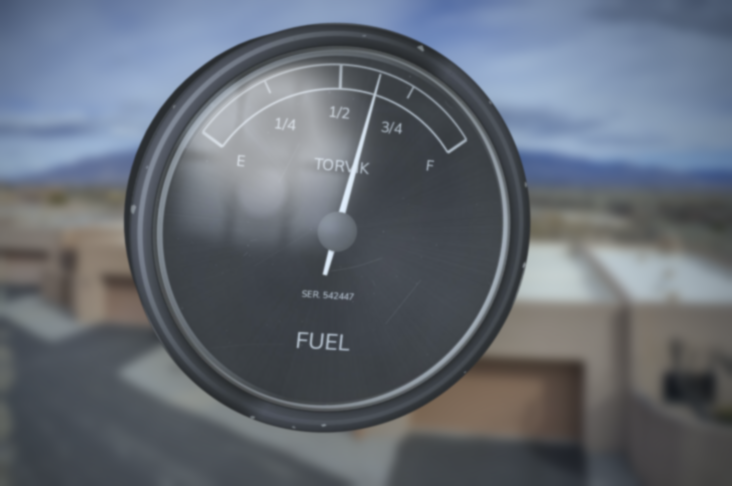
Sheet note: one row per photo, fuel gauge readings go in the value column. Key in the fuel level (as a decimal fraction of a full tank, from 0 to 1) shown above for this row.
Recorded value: 0.625
